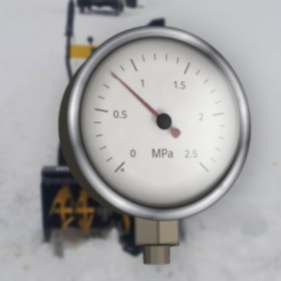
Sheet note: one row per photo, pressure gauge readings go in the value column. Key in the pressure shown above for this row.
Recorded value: 0.8 MPa
